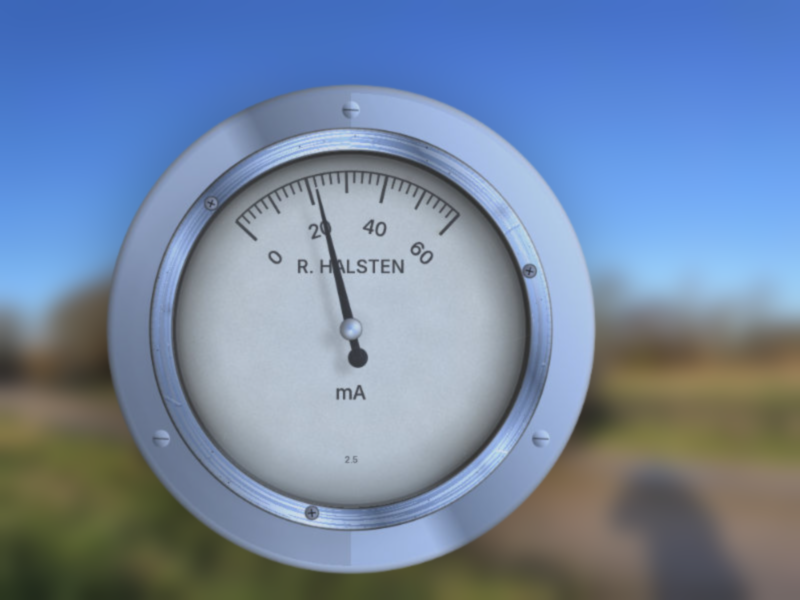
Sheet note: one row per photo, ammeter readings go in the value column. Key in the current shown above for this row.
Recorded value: 22 mA
